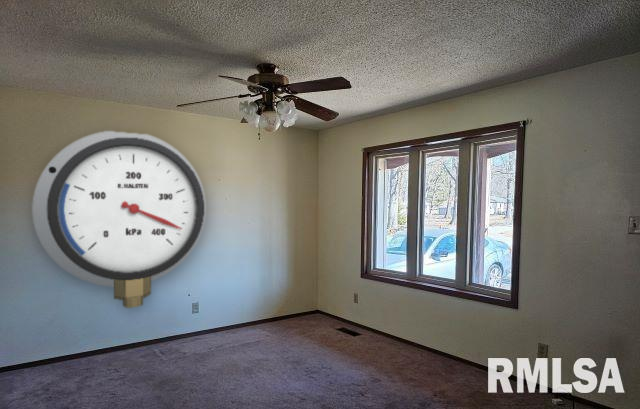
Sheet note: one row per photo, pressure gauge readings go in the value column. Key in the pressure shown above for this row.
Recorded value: 370 kPa
